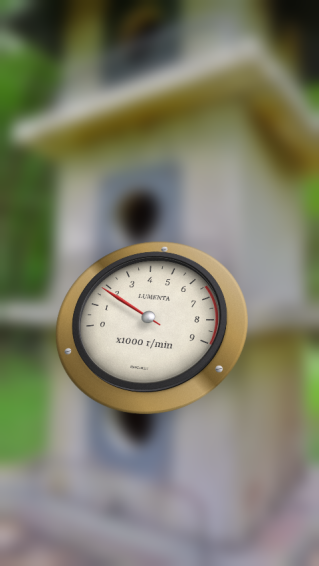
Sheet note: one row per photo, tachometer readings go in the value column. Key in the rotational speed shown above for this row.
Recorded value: 1750 rpm
